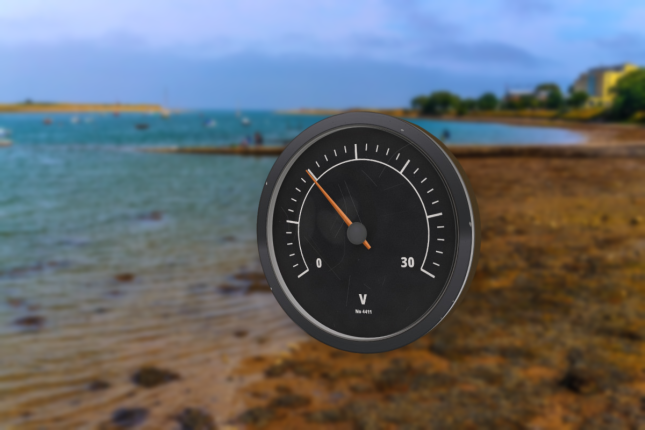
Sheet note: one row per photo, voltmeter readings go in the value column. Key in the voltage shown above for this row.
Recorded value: 10 V
